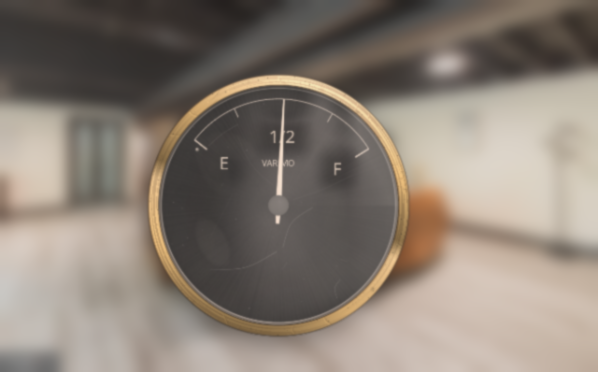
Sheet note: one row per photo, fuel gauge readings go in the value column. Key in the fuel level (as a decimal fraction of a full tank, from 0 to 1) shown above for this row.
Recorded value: 0.5
